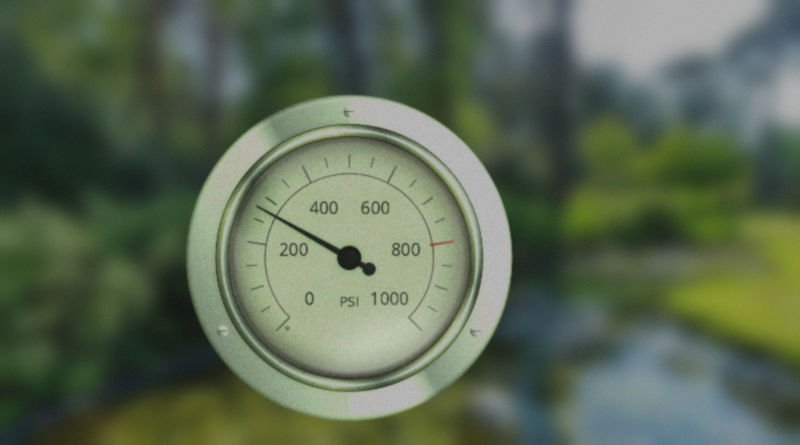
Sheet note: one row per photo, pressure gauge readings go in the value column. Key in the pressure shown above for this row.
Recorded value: 275 psi
